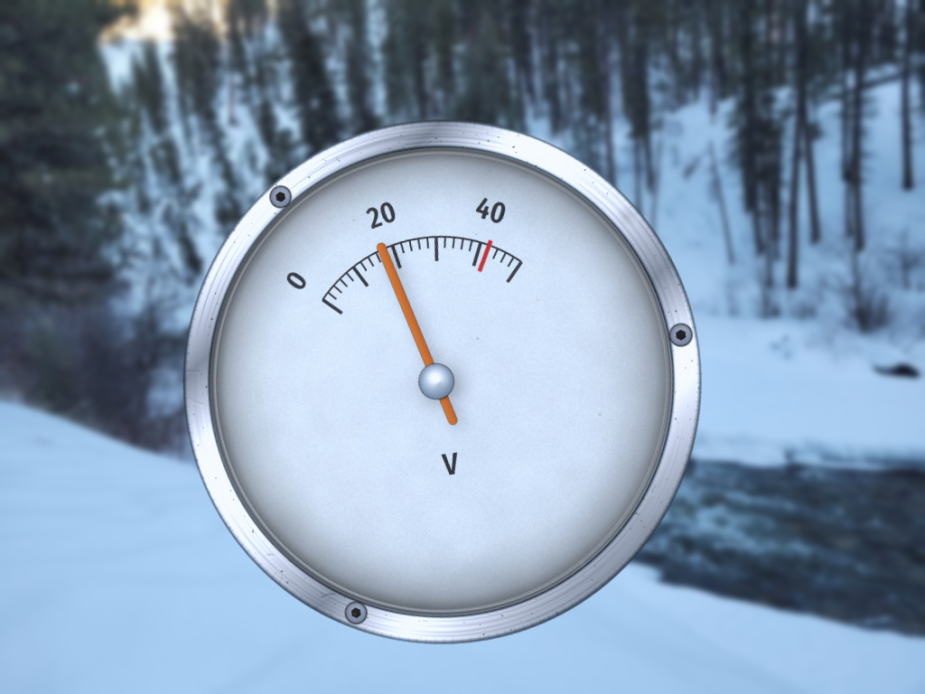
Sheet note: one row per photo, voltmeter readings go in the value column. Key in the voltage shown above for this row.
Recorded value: 18 V
